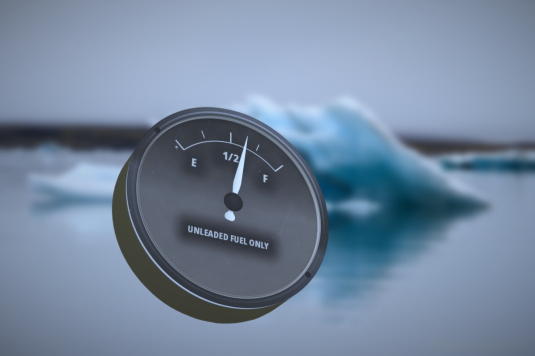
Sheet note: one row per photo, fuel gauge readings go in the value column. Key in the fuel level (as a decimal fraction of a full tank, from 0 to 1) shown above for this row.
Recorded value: 0.625
